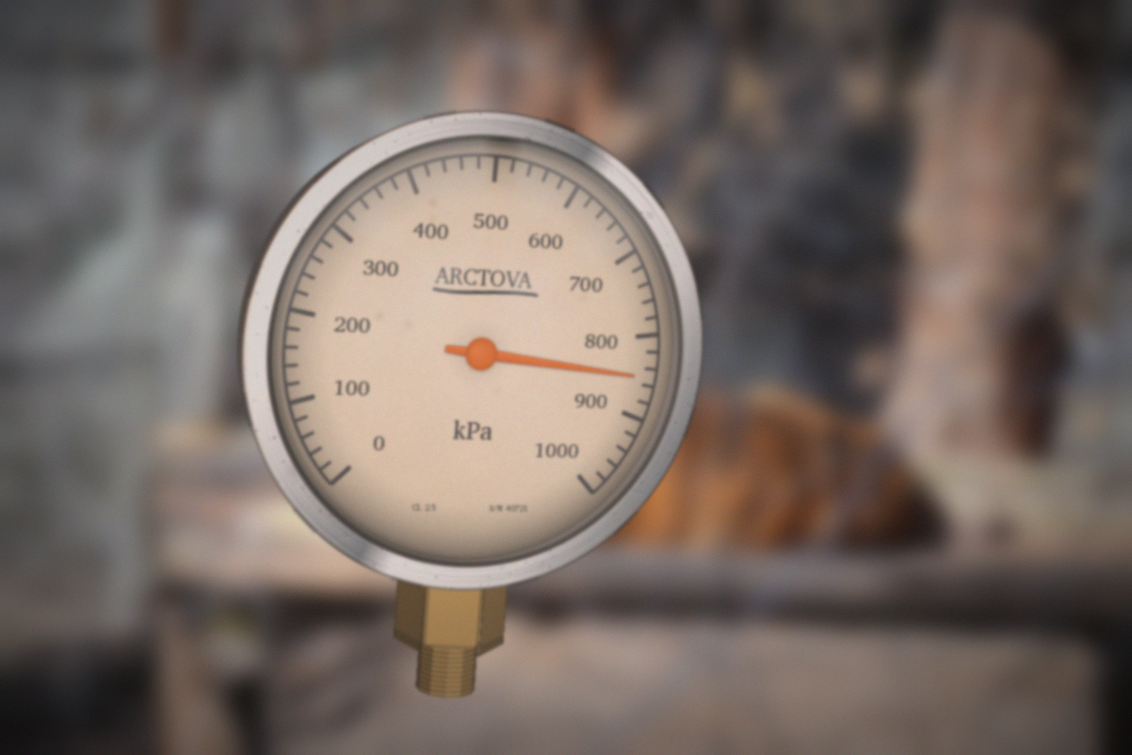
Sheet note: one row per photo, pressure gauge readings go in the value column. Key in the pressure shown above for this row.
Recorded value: 850 kPa
